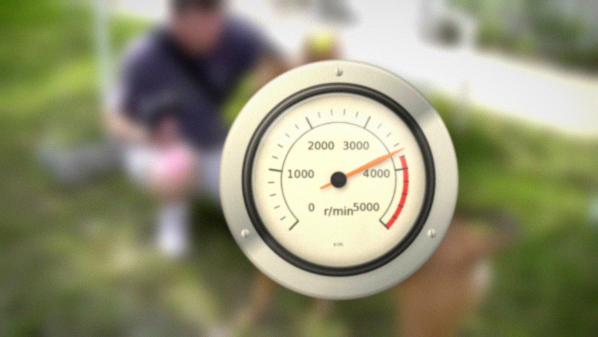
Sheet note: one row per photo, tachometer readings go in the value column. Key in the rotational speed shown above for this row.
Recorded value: 3700 rpm
